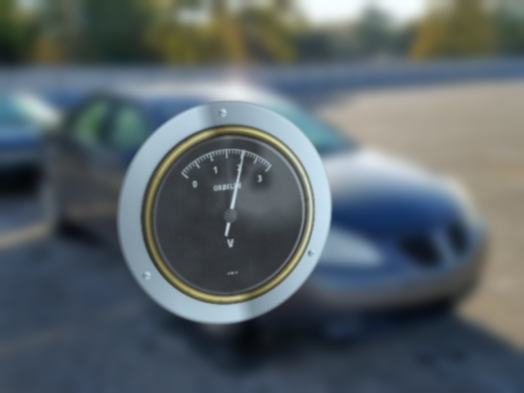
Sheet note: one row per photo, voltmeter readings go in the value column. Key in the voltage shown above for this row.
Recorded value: 2 V
